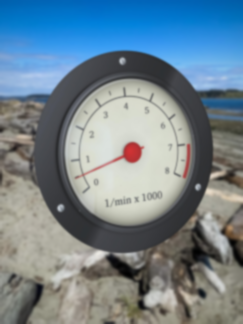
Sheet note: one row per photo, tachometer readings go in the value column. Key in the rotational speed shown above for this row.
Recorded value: 500 rpm
